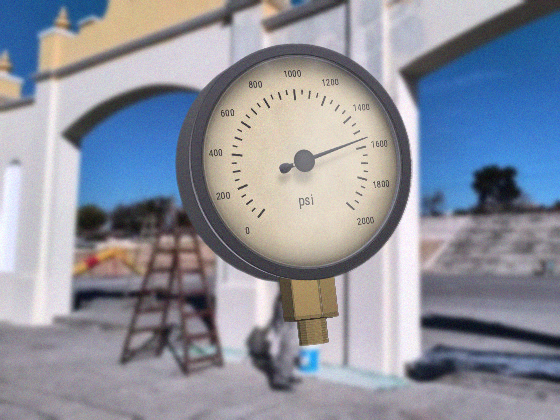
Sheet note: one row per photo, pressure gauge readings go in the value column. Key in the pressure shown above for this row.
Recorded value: 1550 psi
